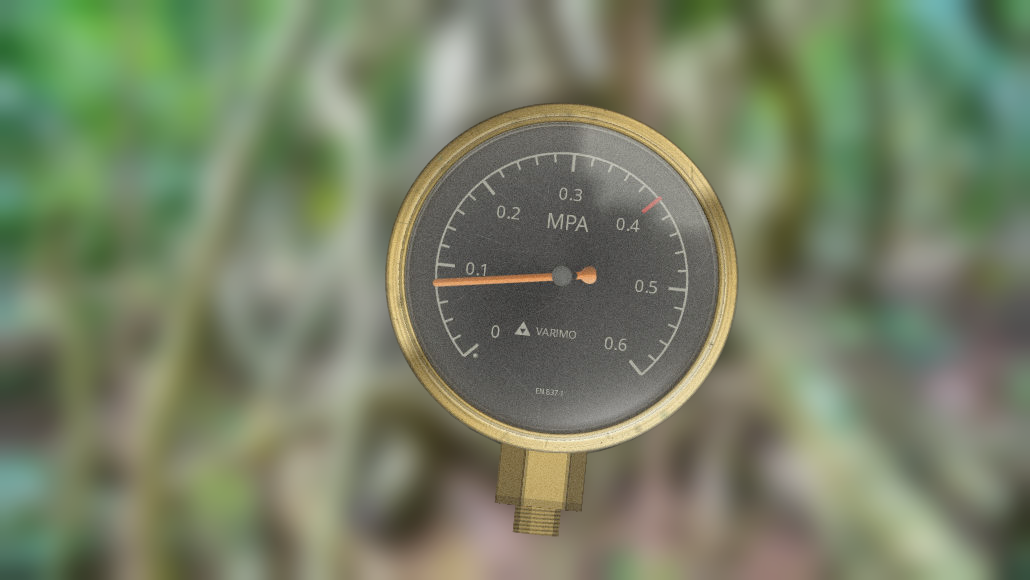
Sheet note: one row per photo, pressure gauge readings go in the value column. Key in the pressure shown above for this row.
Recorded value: 0.08 MPa
